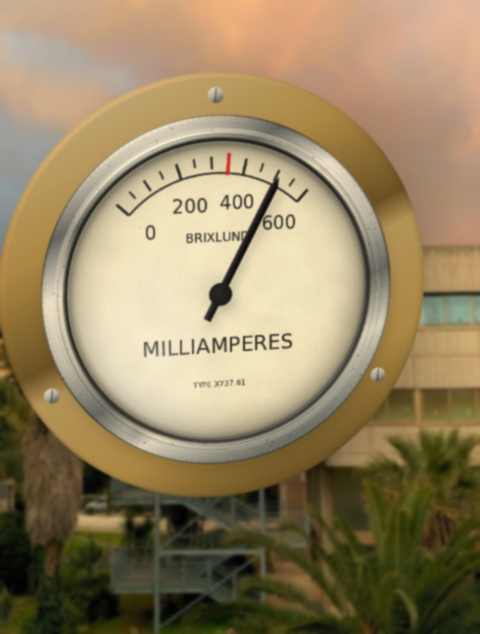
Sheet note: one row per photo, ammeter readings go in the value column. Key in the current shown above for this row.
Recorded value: 500 mA
